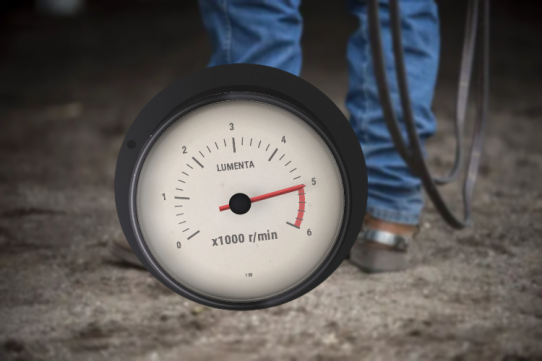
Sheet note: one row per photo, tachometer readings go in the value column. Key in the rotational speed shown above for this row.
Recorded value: 5000 rpm
